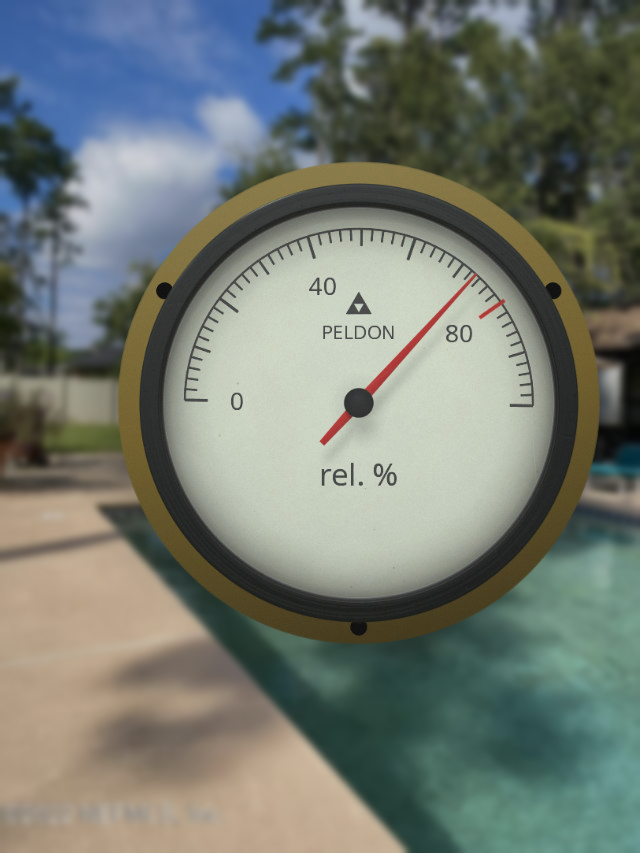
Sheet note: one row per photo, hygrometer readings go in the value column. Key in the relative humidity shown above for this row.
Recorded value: 73 %
